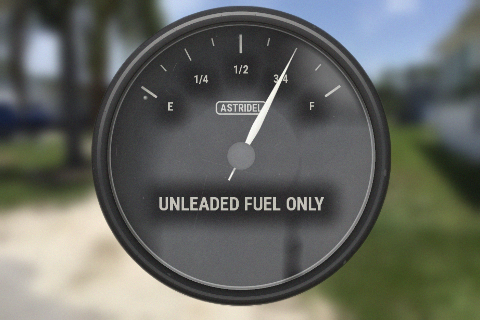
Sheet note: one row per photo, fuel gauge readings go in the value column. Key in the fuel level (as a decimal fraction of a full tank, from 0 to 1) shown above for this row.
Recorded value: 0.75
